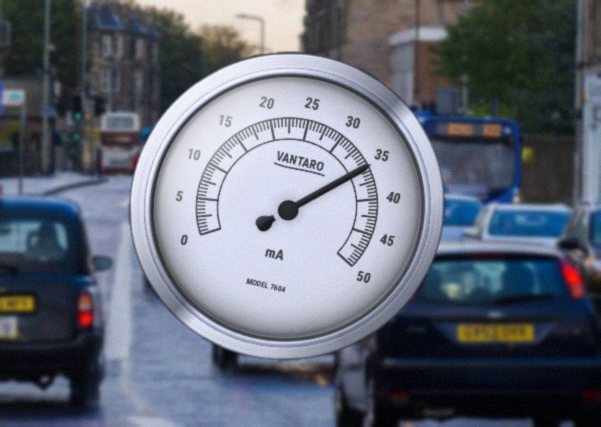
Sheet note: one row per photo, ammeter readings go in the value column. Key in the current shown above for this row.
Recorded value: 35 mA
